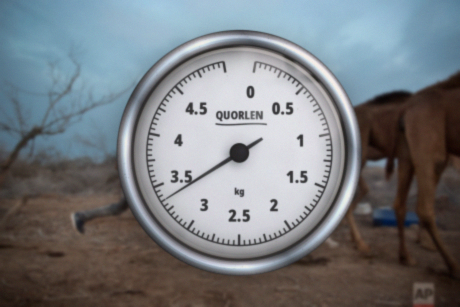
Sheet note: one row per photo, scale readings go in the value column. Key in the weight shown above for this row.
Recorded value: 3.35 kg
